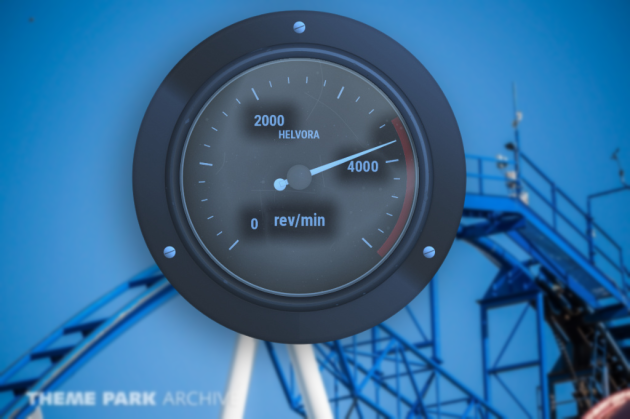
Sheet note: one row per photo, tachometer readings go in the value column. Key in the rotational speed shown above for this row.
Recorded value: 3800 rpm
